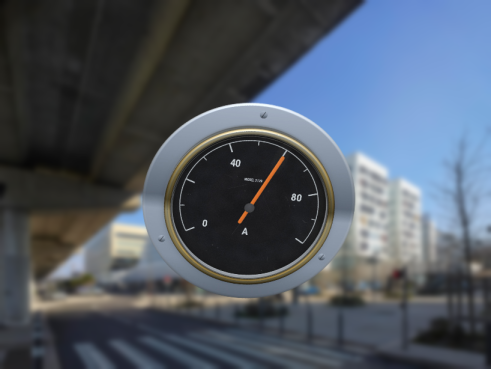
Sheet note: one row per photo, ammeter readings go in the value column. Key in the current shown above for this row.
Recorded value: 60 A
